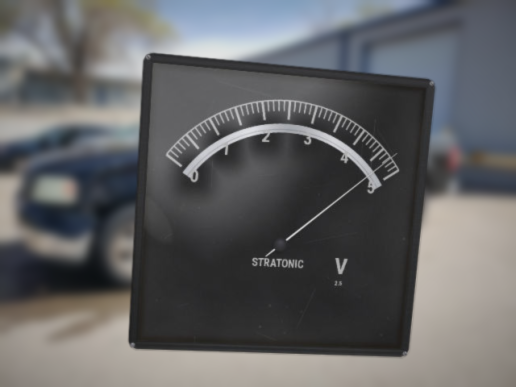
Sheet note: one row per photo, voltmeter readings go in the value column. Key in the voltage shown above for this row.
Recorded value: 4.7 V
